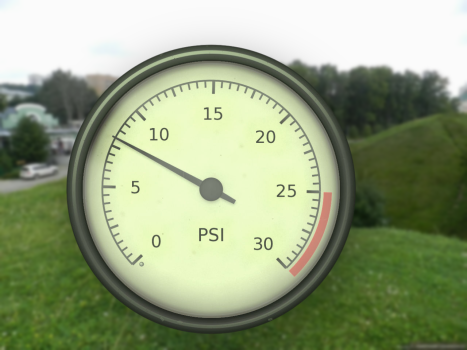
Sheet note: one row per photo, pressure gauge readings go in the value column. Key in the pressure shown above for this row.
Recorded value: 8 psi
